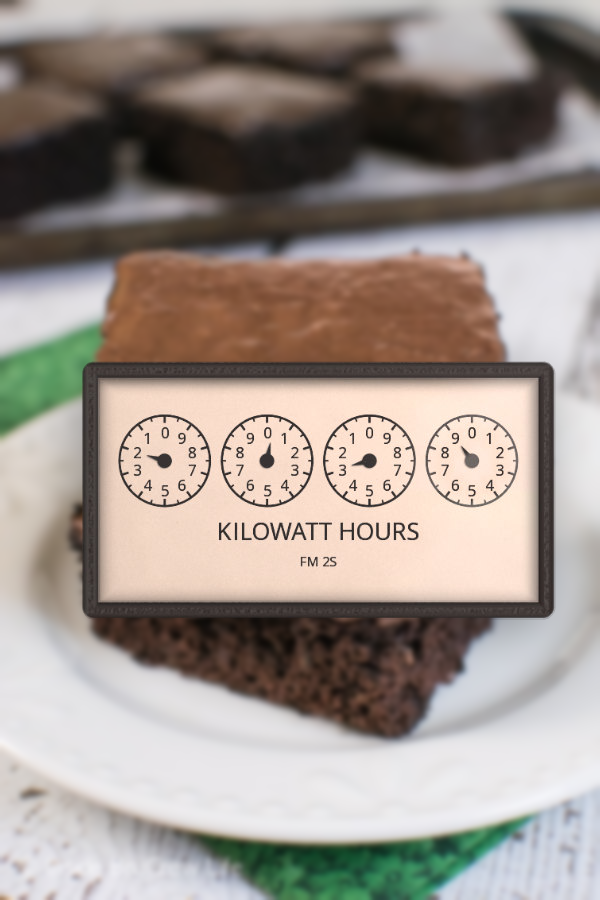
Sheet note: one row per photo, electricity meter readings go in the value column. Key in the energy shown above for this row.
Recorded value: 2029 kWh
